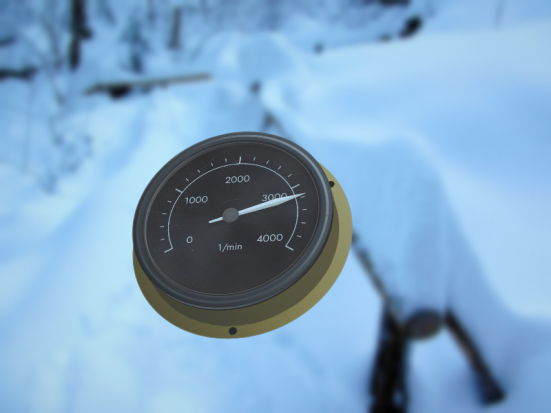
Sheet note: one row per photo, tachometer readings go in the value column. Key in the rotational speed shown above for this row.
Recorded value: 3200 rpm
